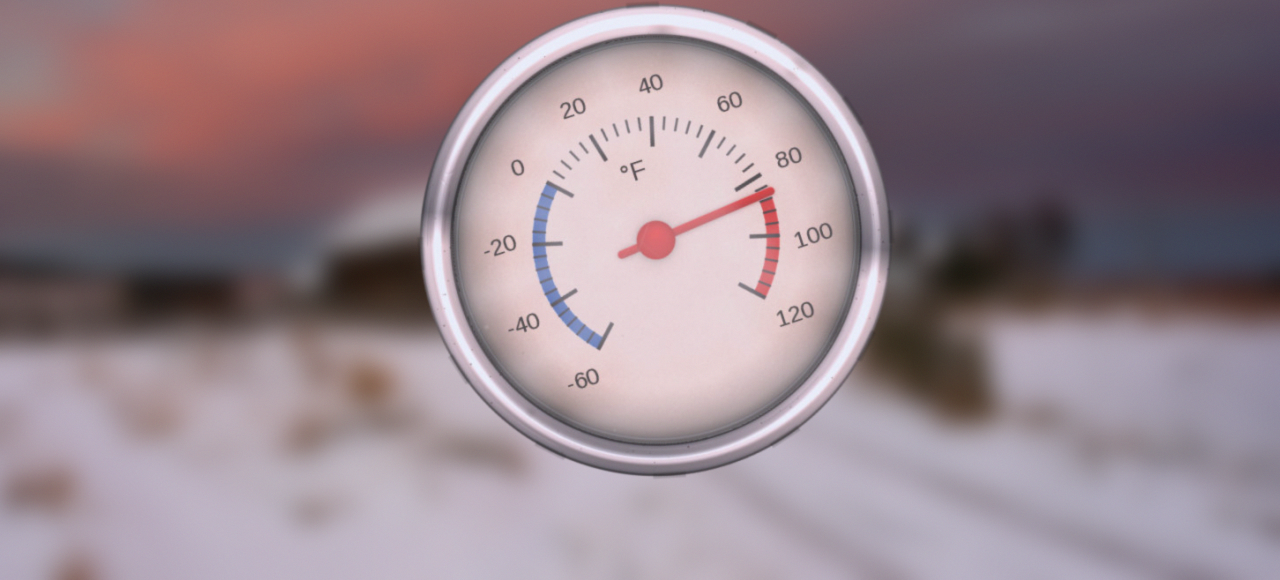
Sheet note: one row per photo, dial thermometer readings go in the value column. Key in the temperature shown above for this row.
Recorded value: 86 °F
